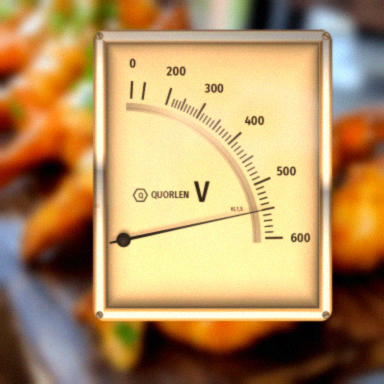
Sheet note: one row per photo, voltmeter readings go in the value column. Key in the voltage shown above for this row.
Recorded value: 550 V
